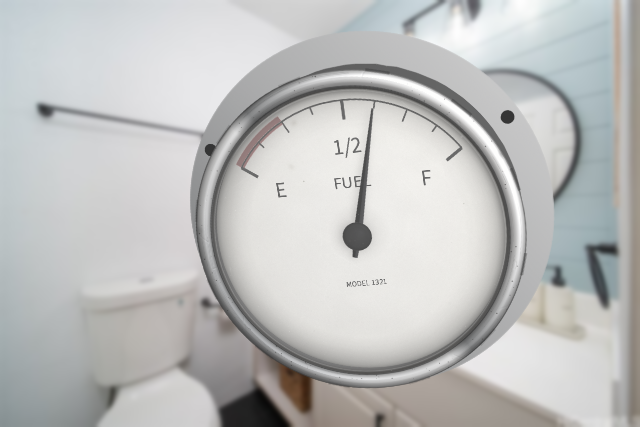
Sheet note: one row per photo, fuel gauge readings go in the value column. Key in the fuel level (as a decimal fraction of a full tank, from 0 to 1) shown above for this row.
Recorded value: 0.625
